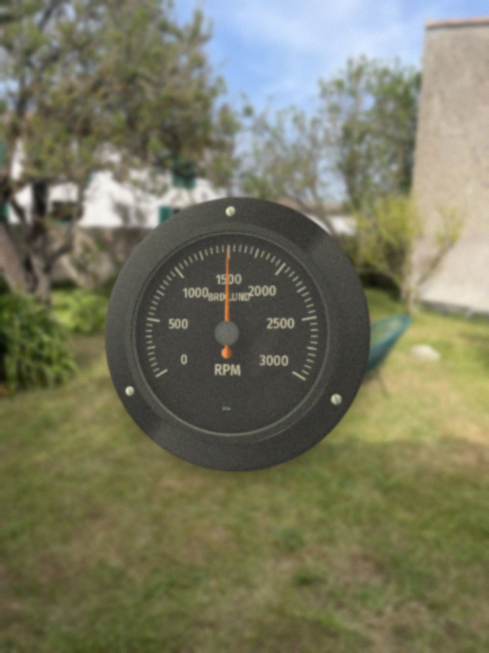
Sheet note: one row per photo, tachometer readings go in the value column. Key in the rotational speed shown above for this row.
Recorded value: 1500 rpm
